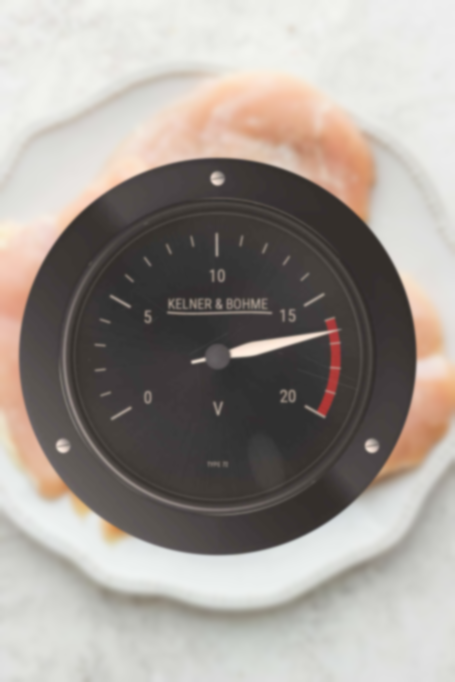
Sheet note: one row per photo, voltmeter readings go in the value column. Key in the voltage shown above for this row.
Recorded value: 16.5 V
